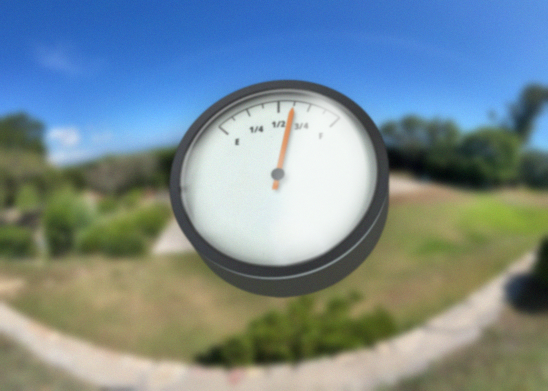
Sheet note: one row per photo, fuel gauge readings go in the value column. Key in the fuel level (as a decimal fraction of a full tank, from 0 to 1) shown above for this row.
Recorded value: 0.625
